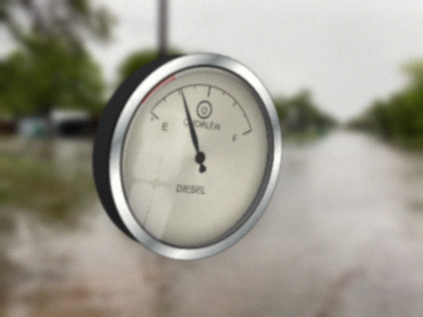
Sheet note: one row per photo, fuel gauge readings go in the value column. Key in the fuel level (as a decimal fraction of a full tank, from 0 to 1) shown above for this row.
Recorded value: 0.25
